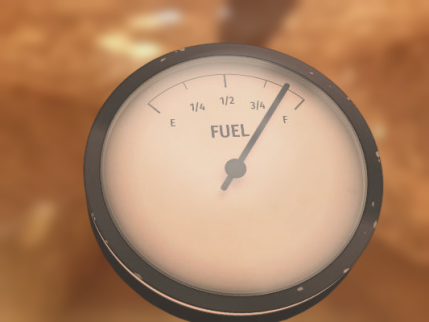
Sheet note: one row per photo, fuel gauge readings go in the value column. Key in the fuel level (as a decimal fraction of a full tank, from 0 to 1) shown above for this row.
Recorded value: 0.875
